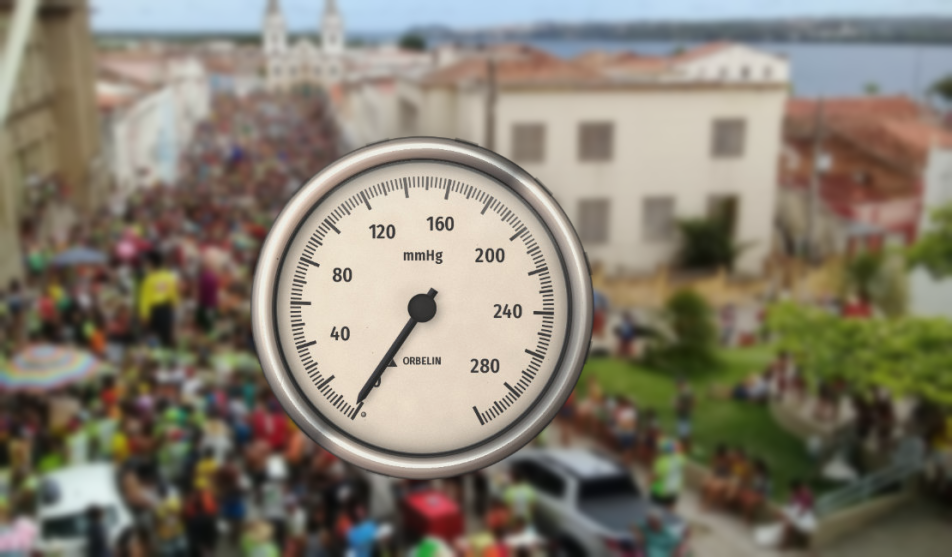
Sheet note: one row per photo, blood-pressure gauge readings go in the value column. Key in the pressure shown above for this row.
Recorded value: 2 mmHg
